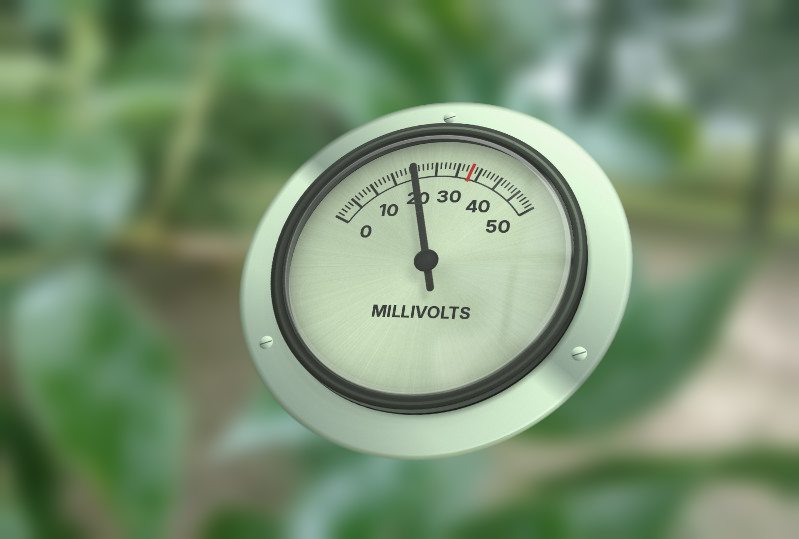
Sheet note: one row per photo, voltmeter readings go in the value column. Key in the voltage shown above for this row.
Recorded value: 20 mV
